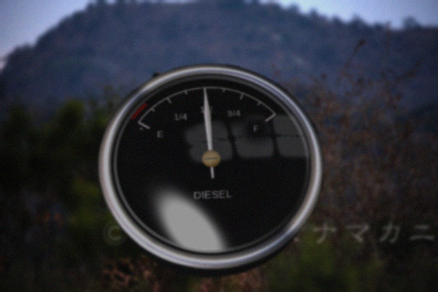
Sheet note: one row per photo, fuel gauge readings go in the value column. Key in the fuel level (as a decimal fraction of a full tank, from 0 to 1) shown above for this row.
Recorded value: 0.5
